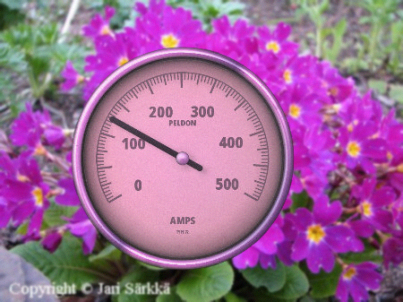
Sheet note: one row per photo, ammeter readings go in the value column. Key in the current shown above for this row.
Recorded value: 125 A
